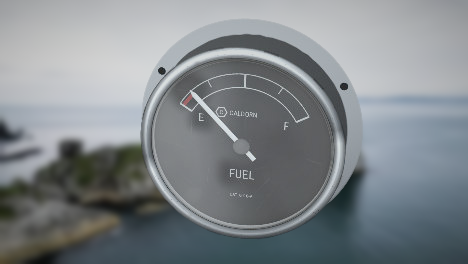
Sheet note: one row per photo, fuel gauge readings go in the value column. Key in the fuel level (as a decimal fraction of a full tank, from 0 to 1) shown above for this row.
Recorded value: 0.125
